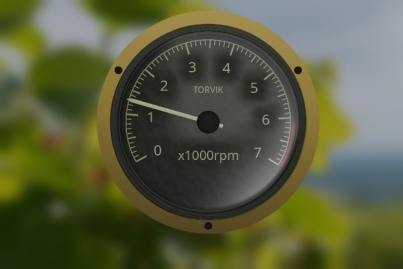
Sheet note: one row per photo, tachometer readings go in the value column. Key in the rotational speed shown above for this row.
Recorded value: 1300 rpm
